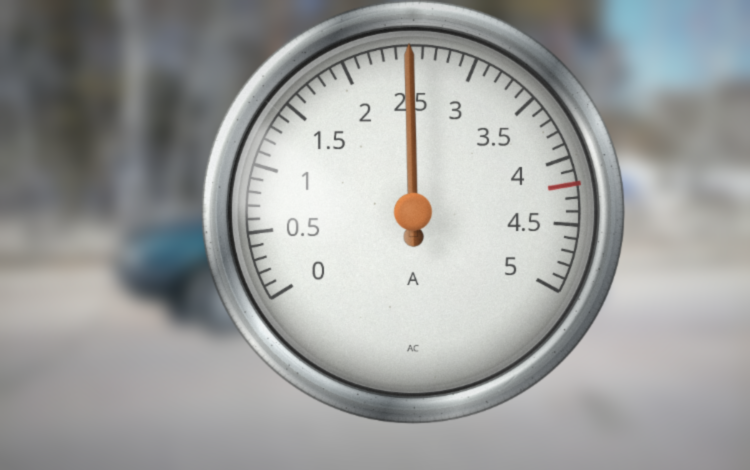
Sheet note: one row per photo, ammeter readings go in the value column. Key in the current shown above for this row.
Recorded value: 2.5 A
